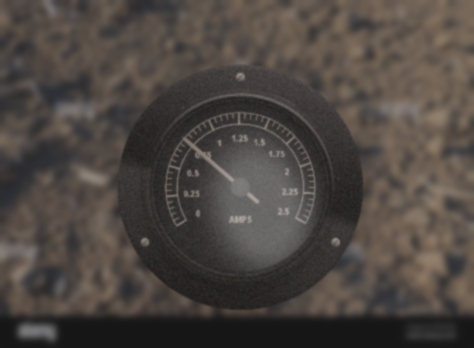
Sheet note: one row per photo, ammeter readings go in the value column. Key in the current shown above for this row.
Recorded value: 0.75 A
